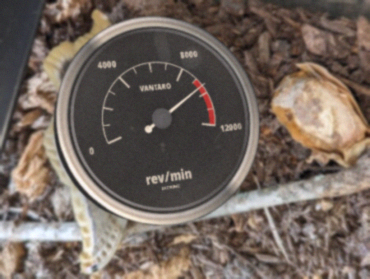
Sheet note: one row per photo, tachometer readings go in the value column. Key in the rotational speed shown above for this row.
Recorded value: 9500 rpm
